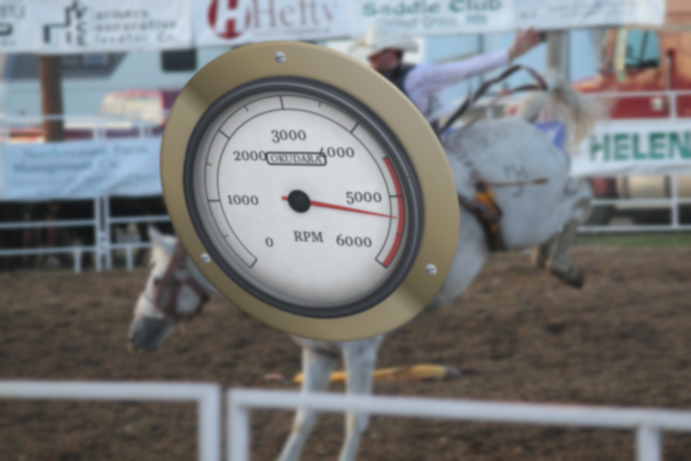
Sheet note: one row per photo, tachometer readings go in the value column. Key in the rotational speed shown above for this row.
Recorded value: 5250 rpm
